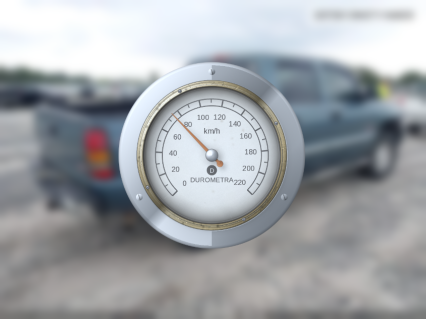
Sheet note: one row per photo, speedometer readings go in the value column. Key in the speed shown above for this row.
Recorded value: 75 km/h
